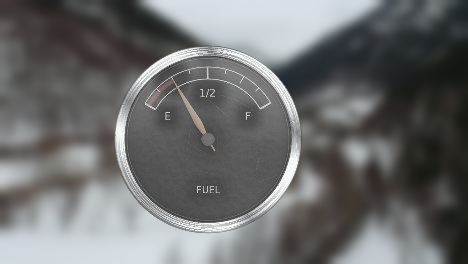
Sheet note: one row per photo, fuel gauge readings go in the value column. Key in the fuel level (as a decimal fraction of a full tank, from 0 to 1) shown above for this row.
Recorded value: 0.25
